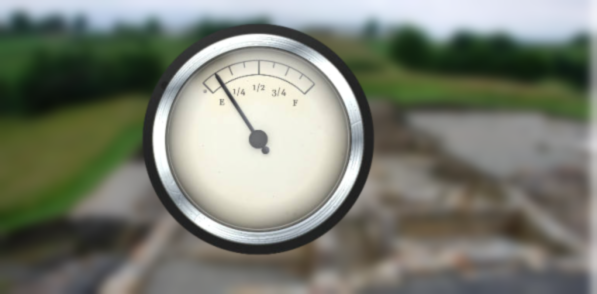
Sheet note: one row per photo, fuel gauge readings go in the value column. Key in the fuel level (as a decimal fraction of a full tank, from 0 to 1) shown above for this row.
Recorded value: 0.125
